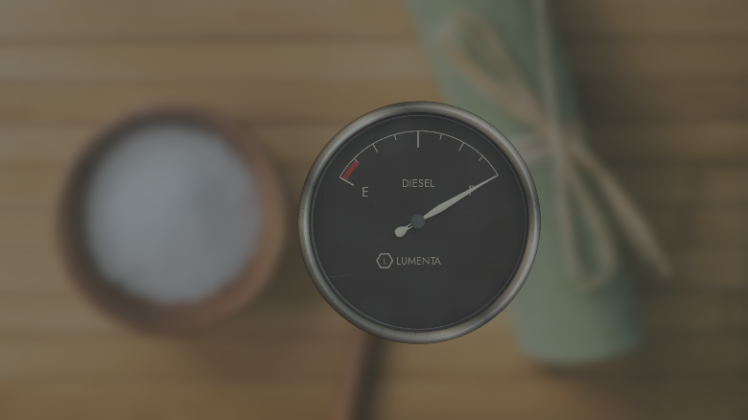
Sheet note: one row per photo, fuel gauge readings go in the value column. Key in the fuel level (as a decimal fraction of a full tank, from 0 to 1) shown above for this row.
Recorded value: 1
